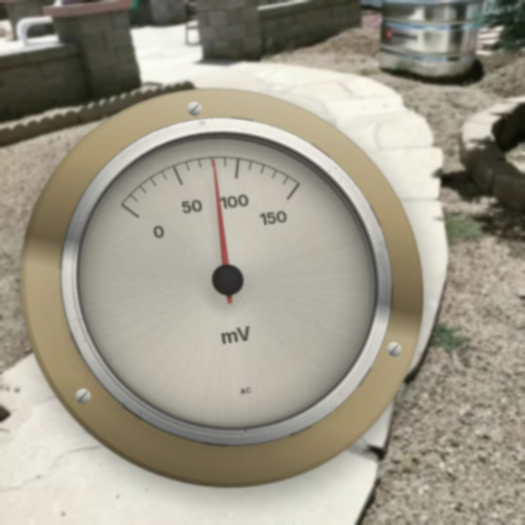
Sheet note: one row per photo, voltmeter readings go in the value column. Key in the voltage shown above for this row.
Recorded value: 80 mV
